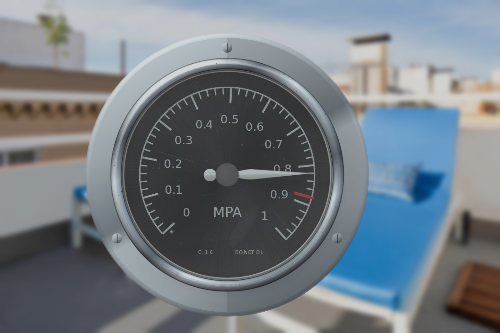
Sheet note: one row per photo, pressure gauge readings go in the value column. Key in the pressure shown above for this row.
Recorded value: 0.82 MPa
